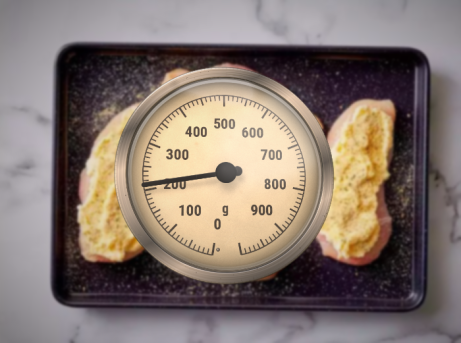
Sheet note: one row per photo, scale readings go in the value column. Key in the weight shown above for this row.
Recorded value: 210 g
